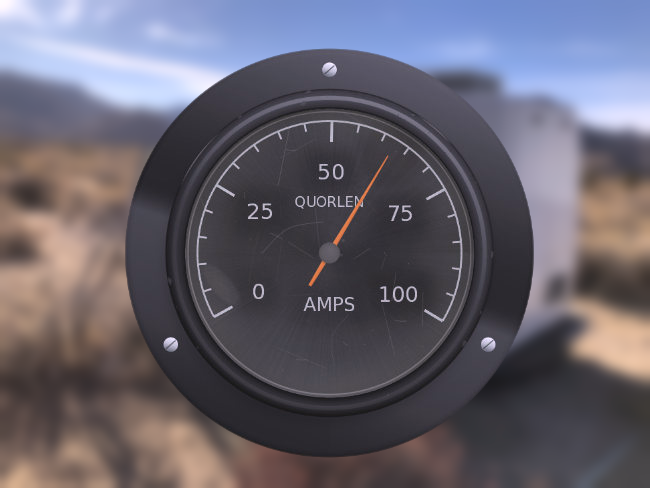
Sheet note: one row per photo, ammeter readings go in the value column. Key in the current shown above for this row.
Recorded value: 62.5 A
